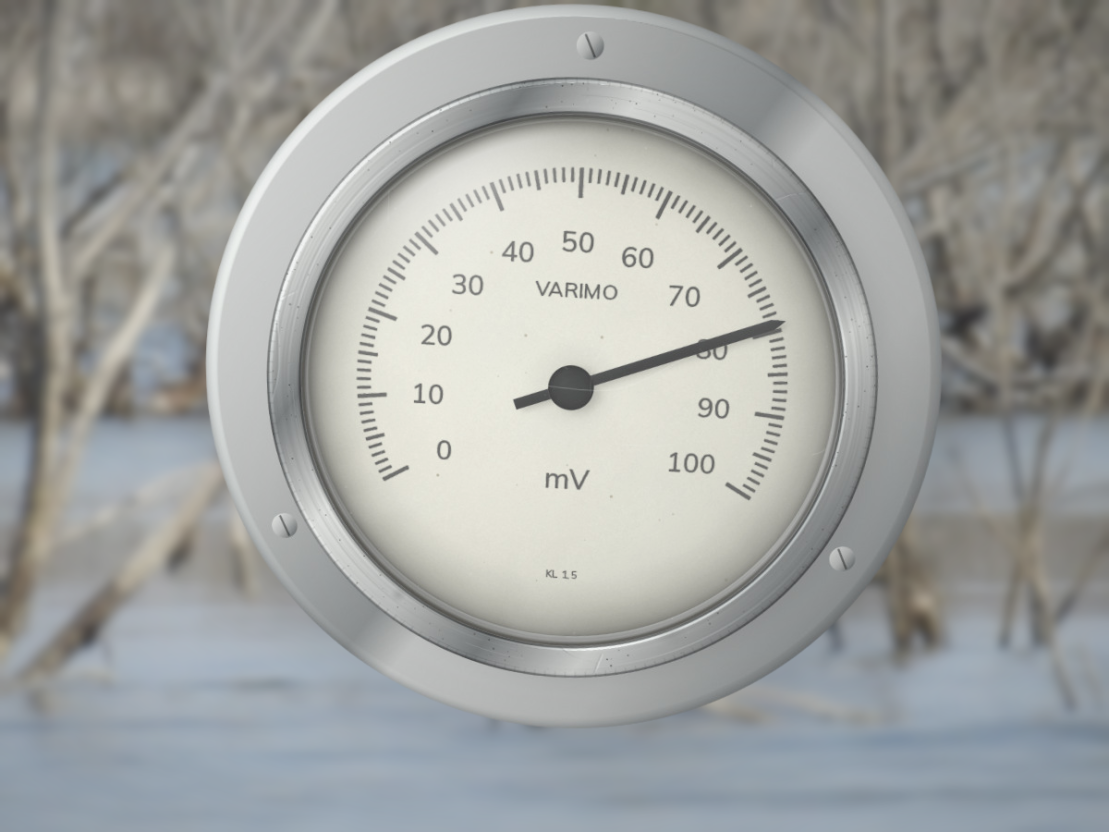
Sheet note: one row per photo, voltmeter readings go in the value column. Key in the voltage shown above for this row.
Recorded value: 79 mV
